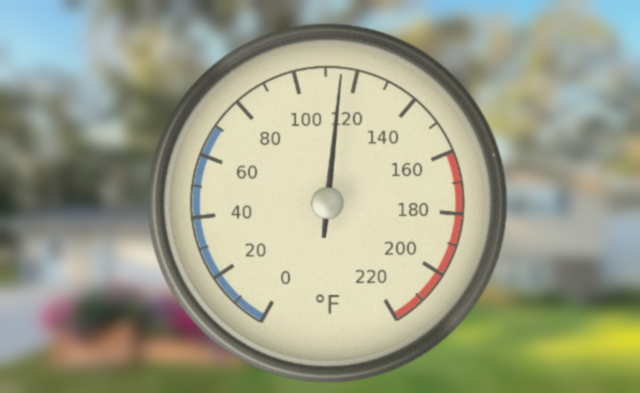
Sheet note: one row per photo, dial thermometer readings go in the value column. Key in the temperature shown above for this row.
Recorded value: 115 °F
